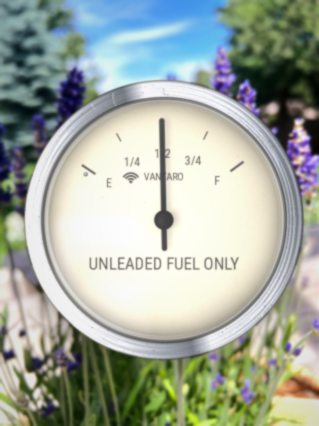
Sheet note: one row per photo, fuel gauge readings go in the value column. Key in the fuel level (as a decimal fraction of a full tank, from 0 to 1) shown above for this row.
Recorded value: 0.5
